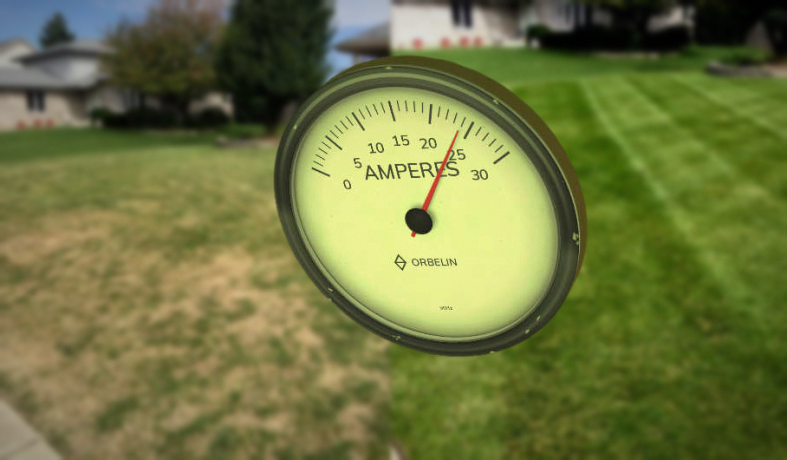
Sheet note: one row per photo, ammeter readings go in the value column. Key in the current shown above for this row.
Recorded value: 24 A
